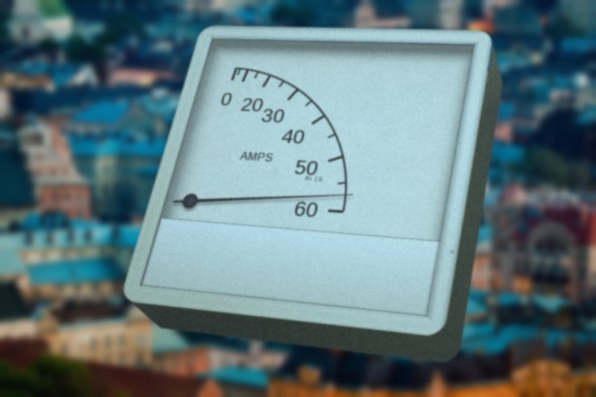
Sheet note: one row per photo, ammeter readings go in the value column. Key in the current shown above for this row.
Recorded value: 57.5 A
